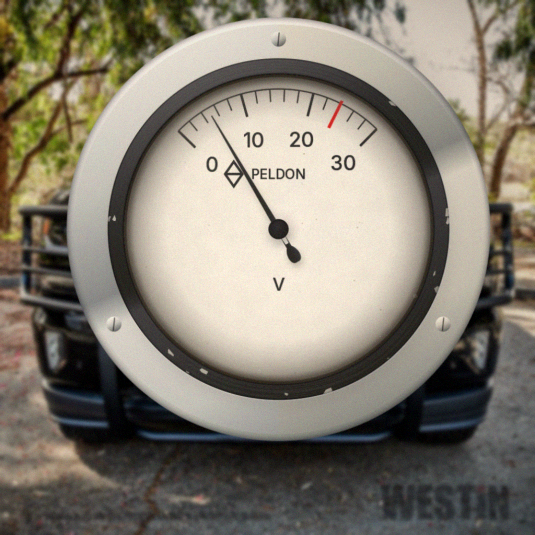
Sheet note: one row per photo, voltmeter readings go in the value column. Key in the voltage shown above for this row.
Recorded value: 5 V
